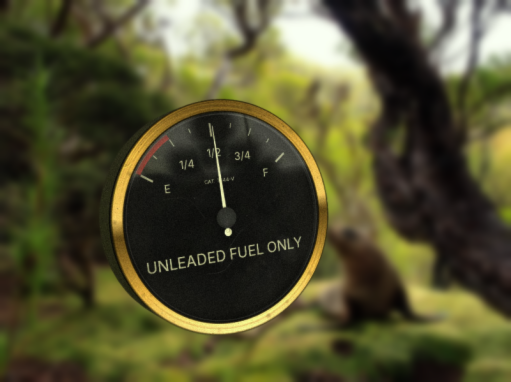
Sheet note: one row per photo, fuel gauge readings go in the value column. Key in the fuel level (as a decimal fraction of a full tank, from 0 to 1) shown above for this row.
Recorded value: 0.5
